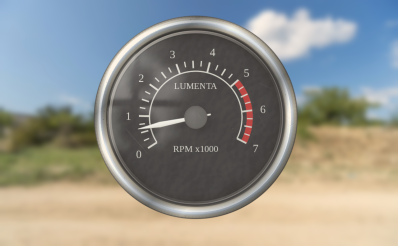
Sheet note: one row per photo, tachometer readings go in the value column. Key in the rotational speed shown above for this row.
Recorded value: 625 rpm
